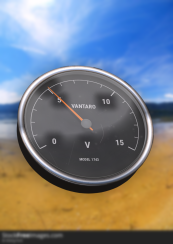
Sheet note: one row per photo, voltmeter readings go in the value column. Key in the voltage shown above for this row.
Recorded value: 5 V
